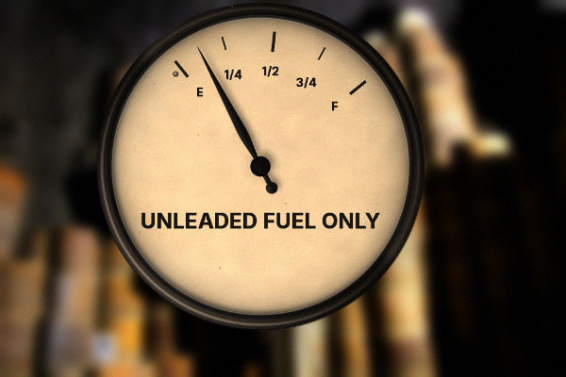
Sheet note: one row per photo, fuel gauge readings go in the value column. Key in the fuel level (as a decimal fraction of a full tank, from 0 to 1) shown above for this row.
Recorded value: 0.125
